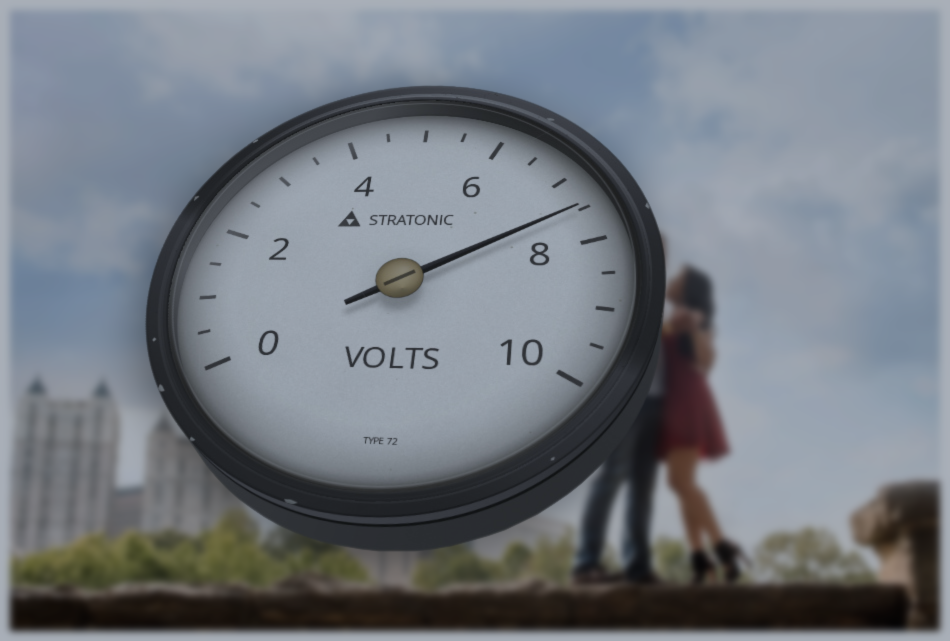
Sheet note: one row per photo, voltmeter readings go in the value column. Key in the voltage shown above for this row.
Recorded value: 7.5 V
